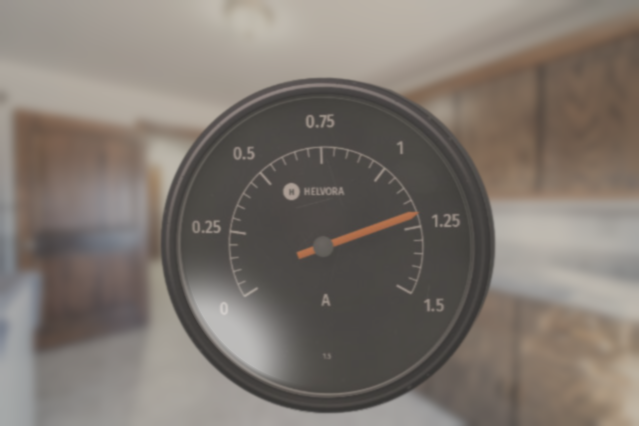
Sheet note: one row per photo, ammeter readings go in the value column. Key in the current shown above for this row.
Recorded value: 1.2 A
